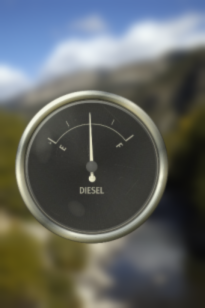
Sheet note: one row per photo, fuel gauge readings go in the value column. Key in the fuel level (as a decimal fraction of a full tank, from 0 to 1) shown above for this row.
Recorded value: 0.5
